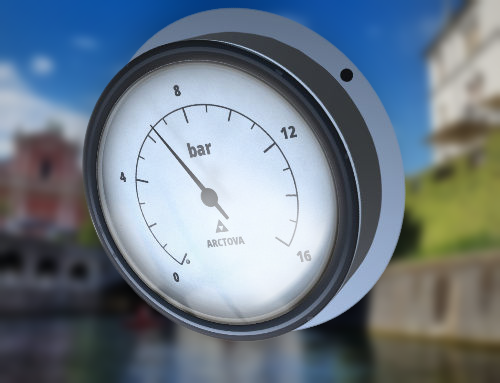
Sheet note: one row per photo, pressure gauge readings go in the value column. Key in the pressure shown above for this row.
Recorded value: 6.5 bar
